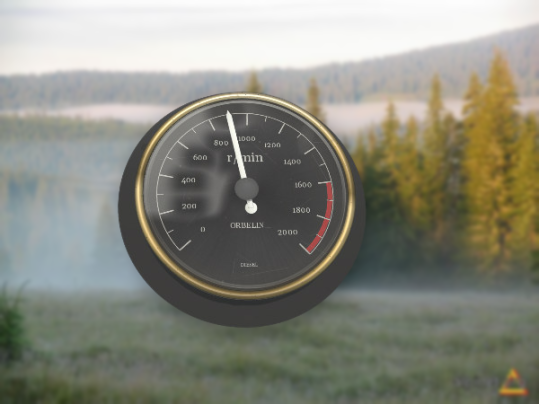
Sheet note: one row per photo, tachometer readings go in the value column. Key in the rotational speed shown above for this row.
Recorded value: 900 rpm
